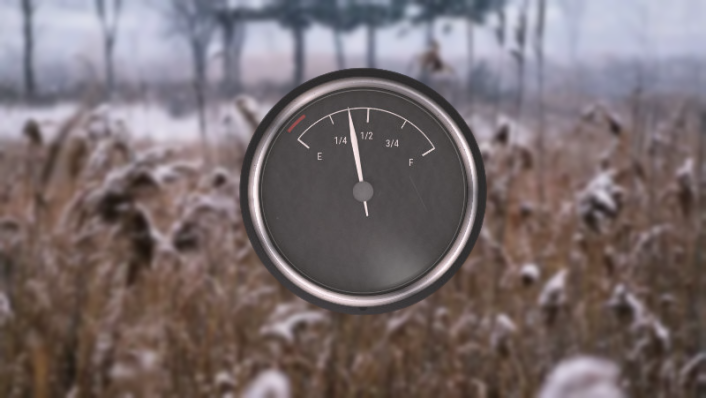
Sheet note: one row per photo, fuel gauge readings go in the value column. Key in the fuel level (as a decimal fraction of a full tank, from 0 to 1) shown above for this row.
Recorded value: 0.375
